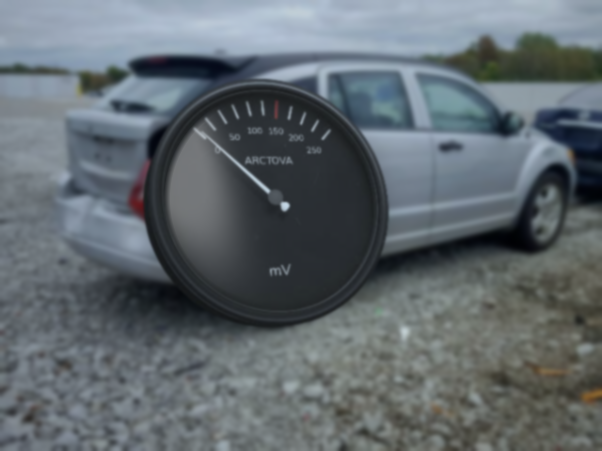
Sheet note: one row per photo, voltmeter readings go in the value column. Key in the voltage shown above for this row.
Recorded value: 0 mV
